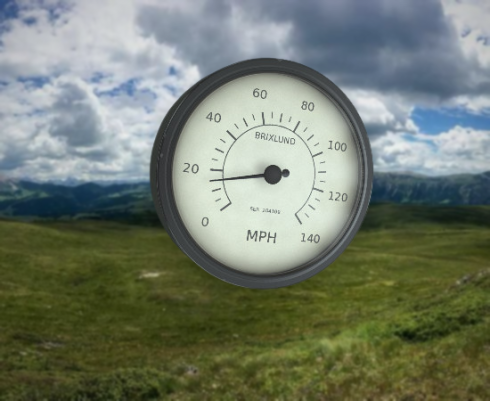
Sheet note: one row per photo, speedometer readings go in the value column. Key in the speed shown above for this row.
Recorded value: 15 mph
